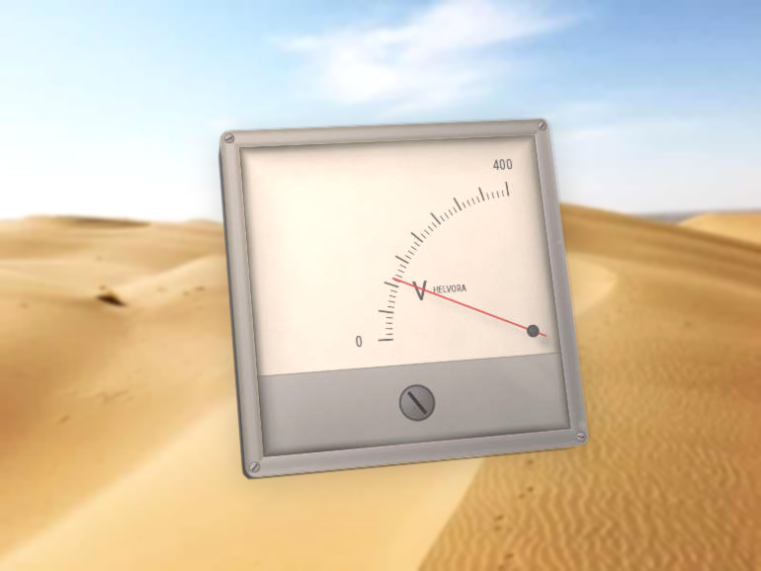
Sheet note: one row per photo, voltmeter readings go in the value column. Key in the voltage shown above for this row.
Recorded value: 110 V
